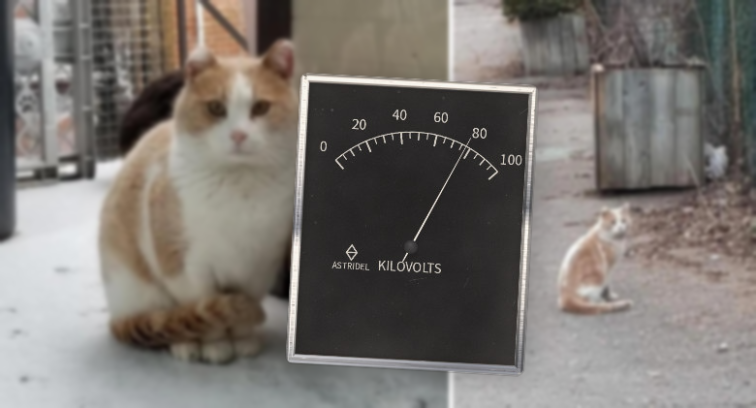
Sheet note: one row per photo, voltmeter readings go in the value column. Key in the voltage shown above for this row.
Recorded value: 77.5 kV
